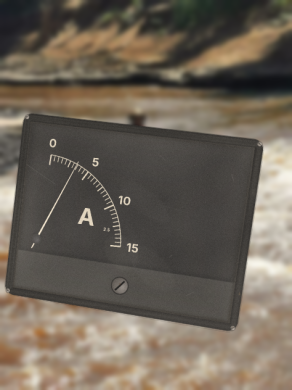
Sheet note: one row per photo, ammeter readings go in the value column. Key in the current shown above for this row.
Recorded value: 3.5 A
